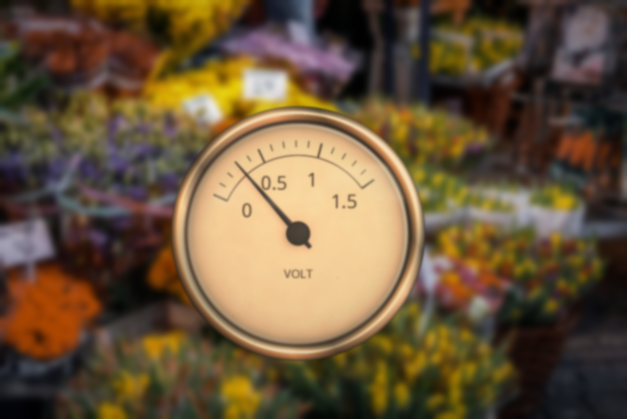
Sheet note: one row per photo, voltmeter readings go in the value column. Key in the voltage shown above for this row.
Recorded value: 0.3 V
